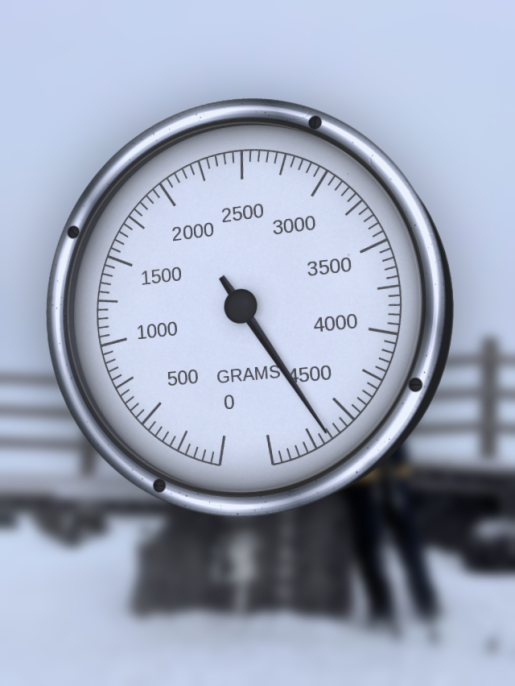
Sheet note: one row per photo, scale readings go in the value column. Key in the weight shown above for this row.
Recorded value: 4650 g
